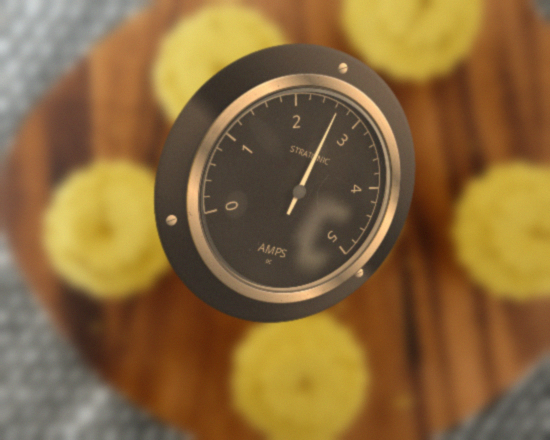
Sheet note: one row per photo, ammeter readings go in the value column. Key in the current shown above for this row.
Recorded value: 2.6 A
